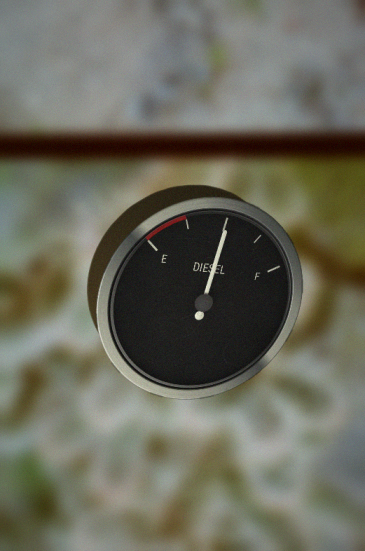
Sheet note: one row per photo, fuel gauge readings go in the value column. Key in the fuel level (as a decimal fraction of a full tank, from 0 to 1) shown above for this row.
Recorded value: 0.5
